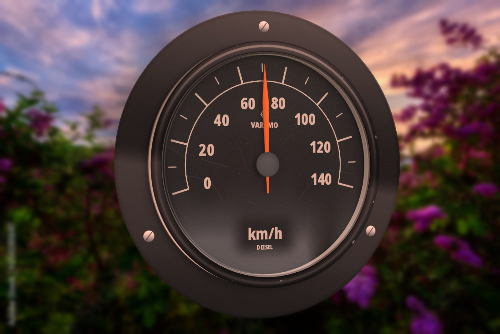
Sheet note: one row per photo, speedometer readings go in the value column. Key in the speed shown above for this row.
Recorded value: 70 km/h
